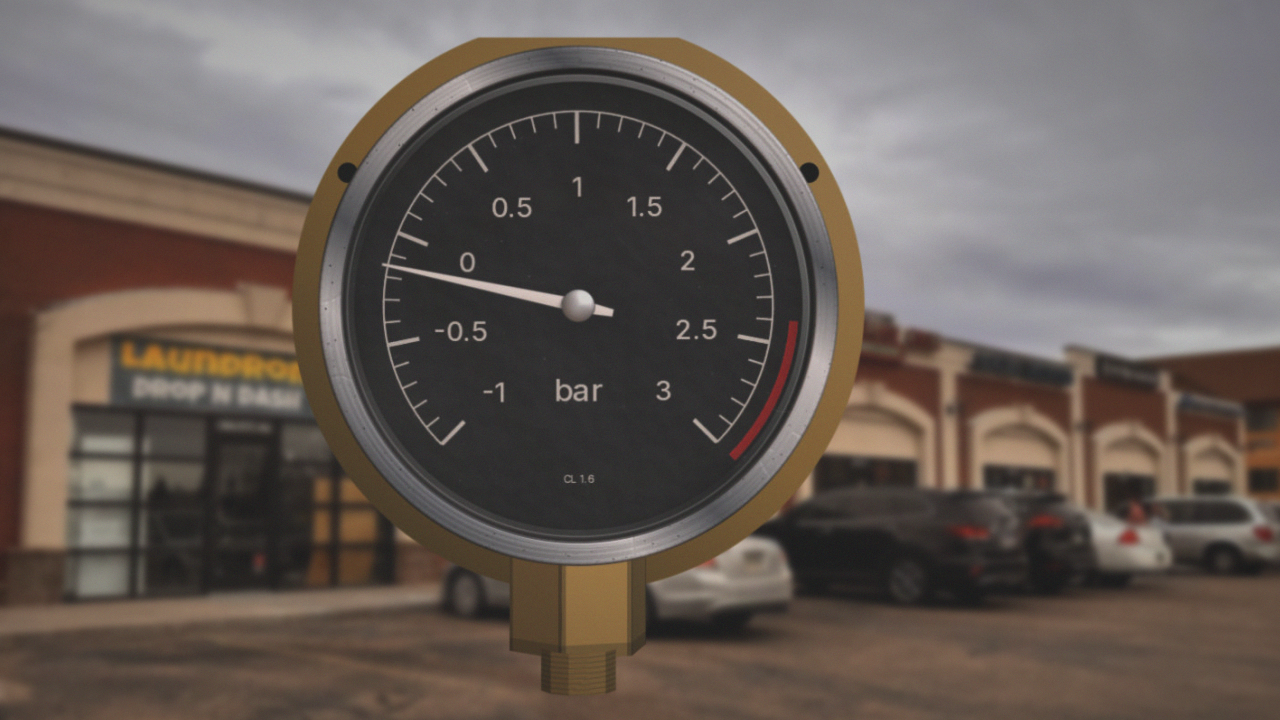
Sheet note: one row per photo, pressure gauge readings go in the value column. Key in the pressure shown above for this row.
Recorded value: -0.15 bar
